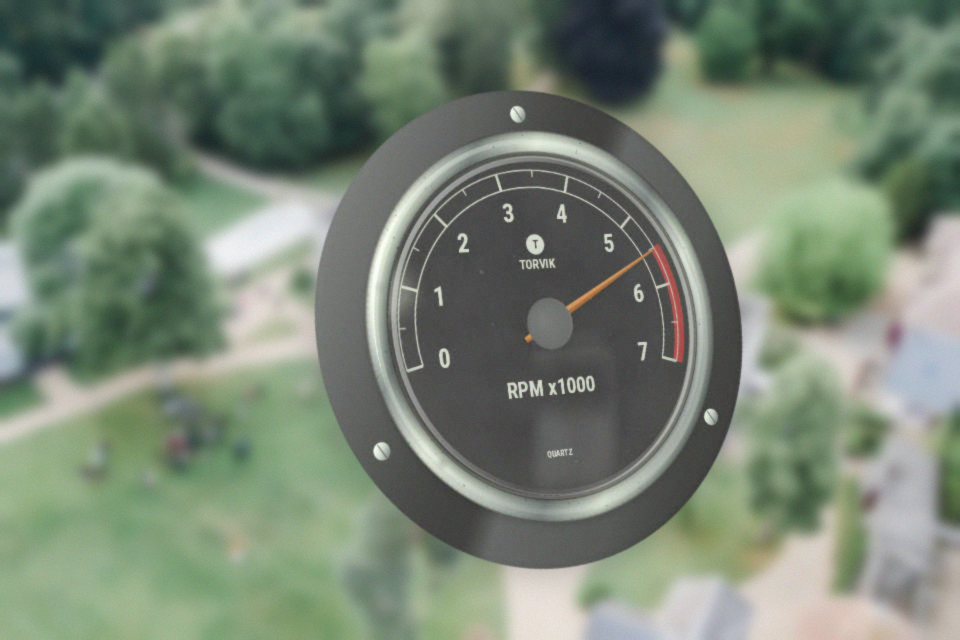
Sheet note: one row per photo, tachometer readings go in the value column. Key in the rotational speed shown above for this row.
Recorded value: 5500 rpm
